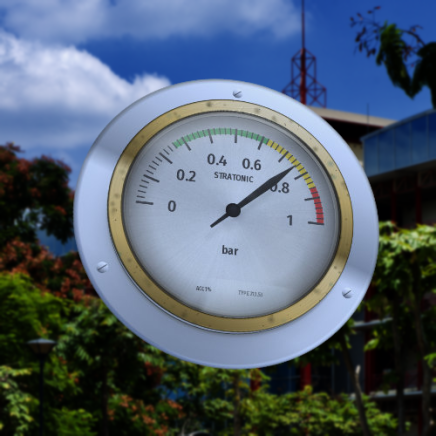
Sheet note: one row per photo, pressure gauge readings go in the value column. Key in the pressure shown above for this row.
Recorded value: 0.76 bar
